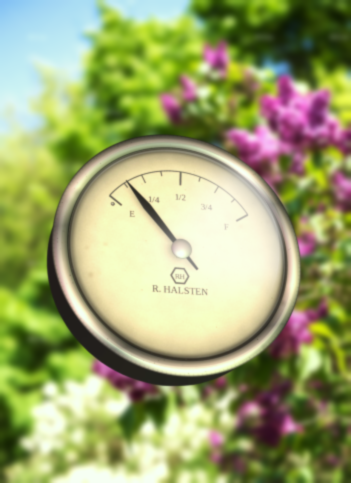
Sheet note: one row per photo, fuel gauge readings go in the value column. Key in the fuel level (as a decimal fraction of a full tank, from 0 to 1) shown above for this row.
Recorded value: 0.125
